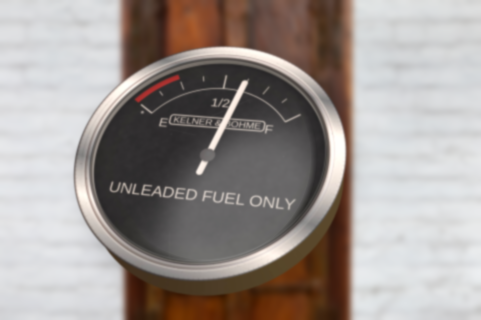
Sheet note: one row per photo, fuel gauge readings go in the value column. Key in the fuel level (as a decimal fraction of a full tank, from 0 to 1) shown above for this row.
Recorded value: 0.625
